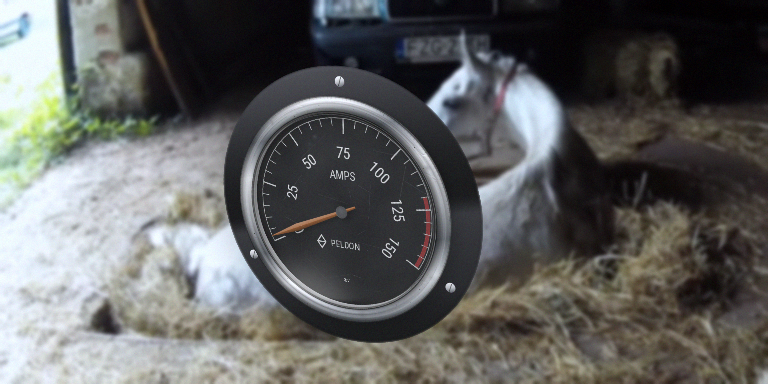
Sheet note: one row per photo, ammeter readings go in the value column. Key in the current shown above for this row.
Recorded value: 2.5 A
